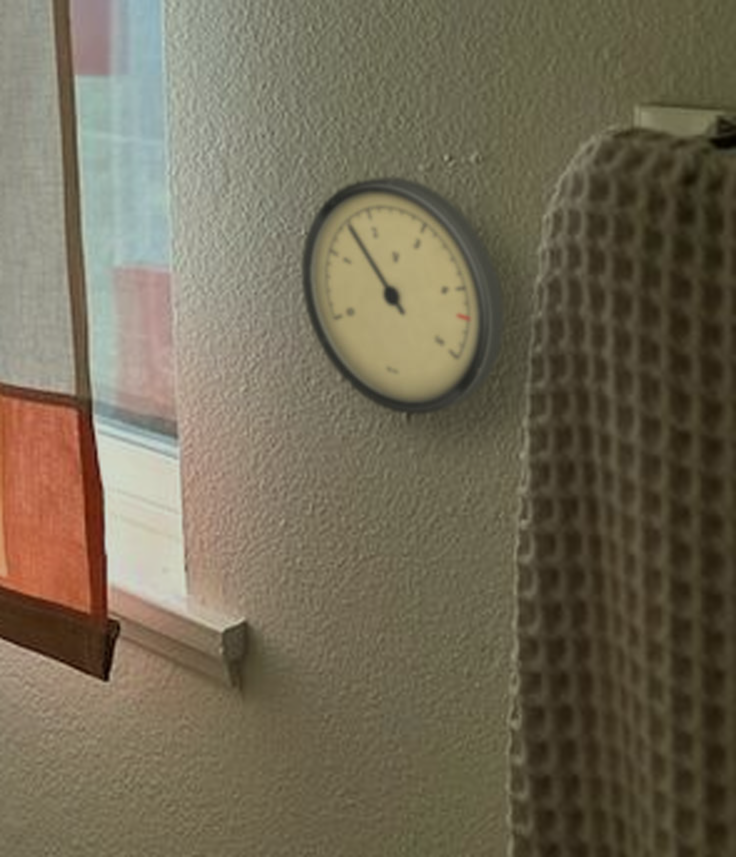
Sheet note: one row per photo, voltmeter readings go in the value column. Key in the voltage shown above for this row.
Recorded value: 1.6 V
